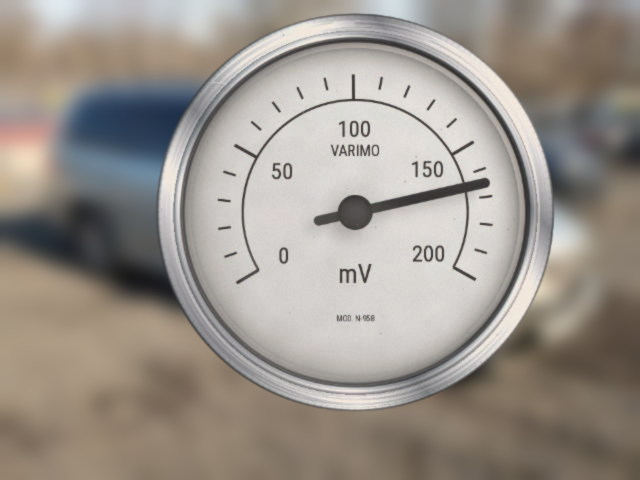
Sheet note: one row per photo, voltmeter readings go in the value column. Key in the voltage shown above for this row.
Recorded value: 165 mV
